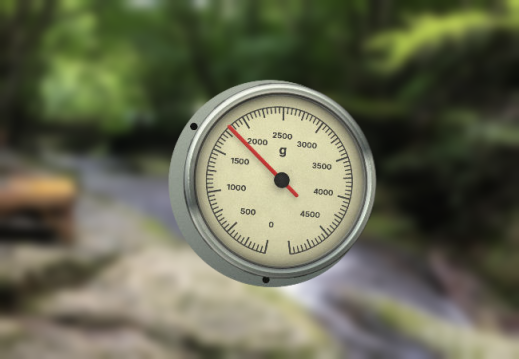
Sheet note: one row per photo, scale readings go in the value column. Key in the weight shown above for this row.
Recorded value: 1800 g
